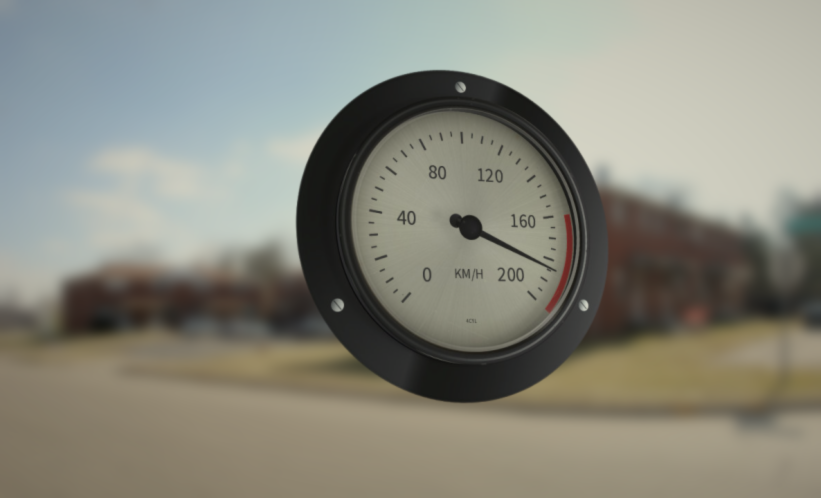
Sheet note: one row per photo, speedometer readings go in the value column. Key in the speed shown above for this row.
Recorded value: 185 km/h
